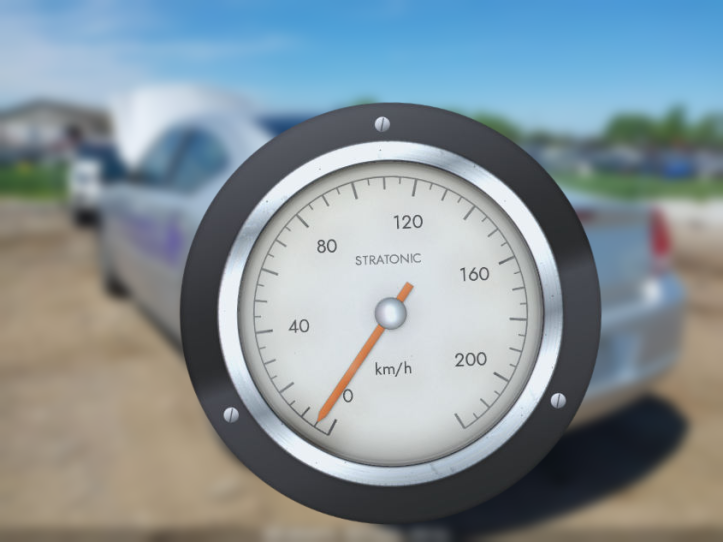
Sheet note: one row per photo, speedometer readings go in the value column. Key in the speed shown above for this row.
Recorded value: 5 km/h
